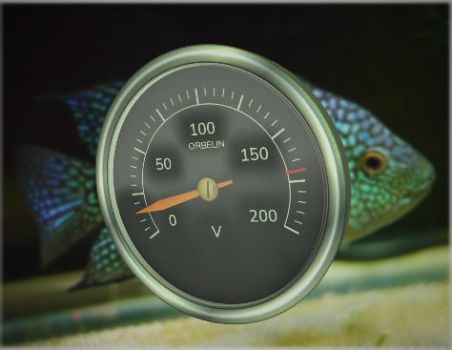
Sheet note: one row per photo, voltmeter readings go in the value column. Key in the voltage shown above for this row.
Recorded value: 15 V
